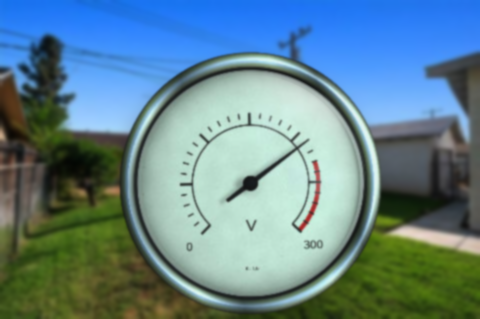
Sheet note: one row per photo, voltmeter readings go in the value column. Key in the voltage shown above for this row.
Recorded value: 210 V
